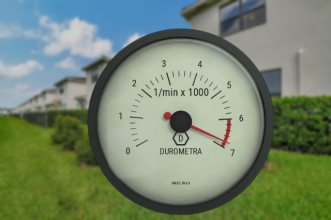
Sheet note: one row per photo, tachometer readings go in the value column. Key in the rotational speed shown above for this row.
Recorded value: 6800 rpm
